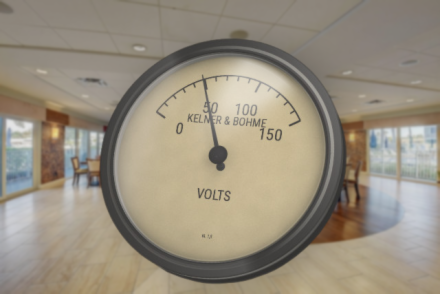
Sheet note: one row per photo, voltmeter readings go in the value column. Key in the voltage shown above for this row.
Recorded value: 50 V
